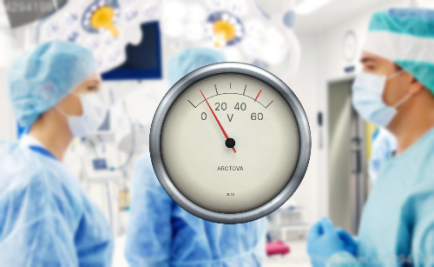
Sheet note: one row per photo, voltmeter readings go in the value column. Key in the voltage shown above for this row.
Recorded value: 10 V
